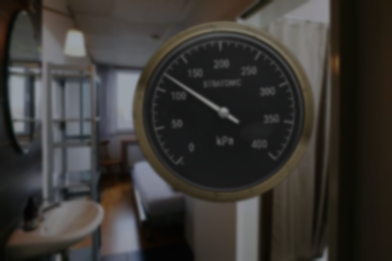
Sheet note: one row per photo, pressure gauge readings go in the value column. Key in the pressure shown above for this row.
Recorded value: 120 kPa
